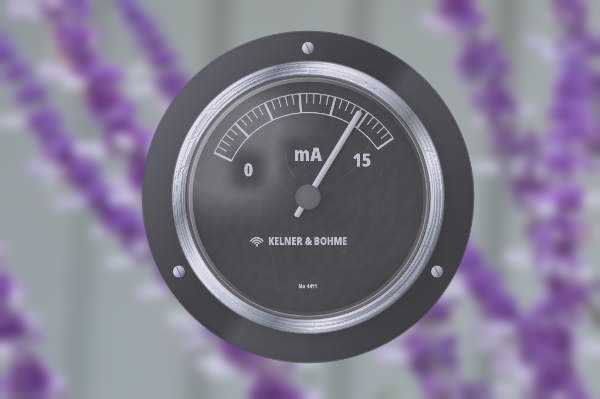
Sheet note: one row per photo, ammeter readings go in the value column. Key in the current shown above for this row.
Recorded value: 12 mA
